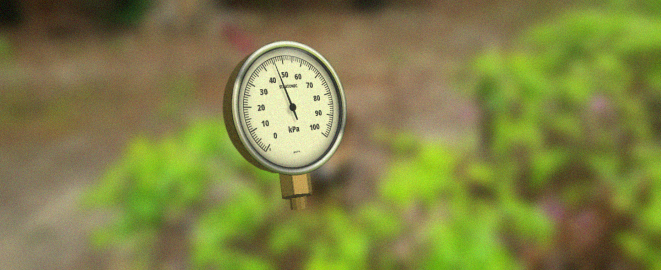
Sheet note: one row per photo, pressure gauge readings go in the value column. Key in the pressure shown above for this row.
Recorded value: 45 kPa
